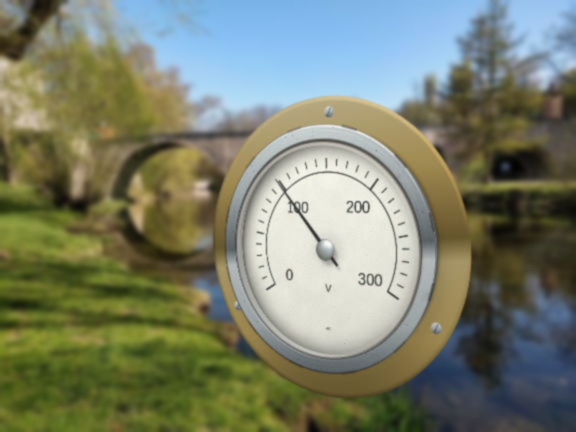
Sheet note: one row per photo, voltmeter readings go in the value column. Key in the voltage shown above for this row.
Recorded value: 100 V
